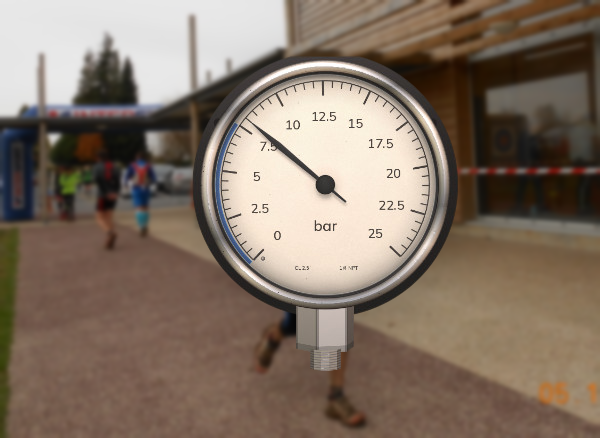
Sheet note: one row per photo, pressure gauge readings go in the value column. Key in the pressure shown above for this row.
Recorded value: 8 bar
